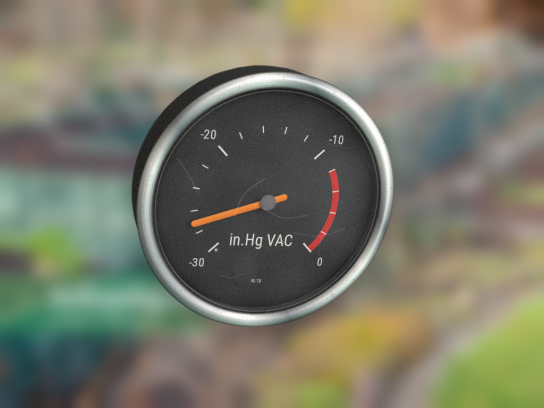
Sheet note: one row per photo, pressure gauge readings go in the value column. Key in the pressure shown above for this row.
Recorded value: -27 inHg
